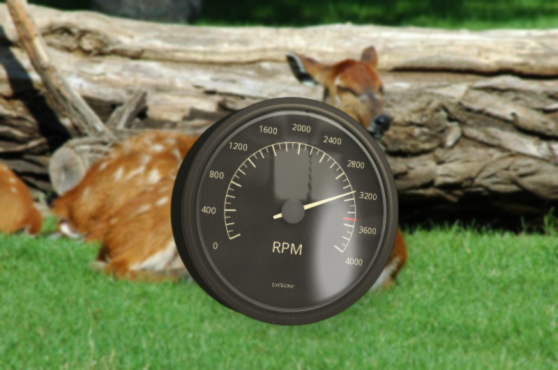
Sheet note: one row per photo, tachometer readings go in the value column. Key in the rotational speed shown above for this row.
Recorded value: 3100 rpm
